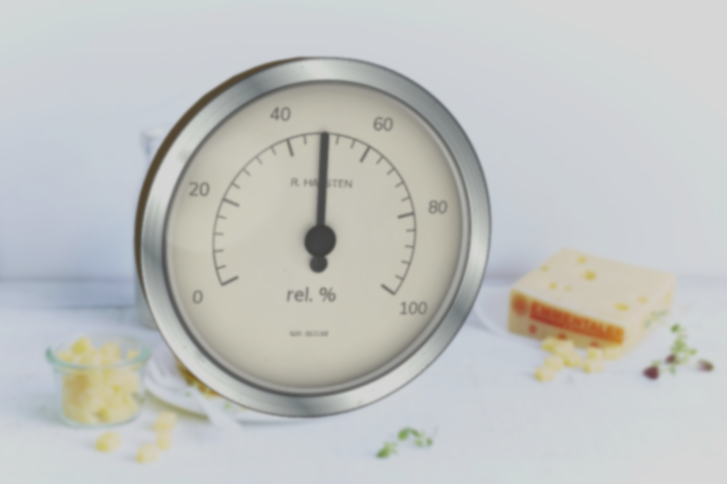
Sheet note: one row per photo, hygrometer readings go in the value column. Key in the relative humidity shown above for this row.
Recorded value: 48 %
